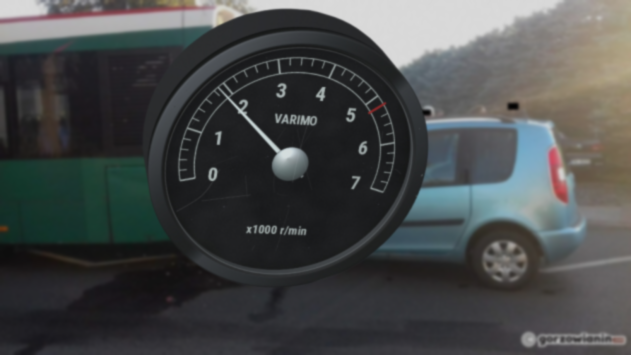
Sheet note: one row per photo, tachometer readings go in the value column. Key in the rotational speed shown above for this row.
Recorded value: 1900 rpm
